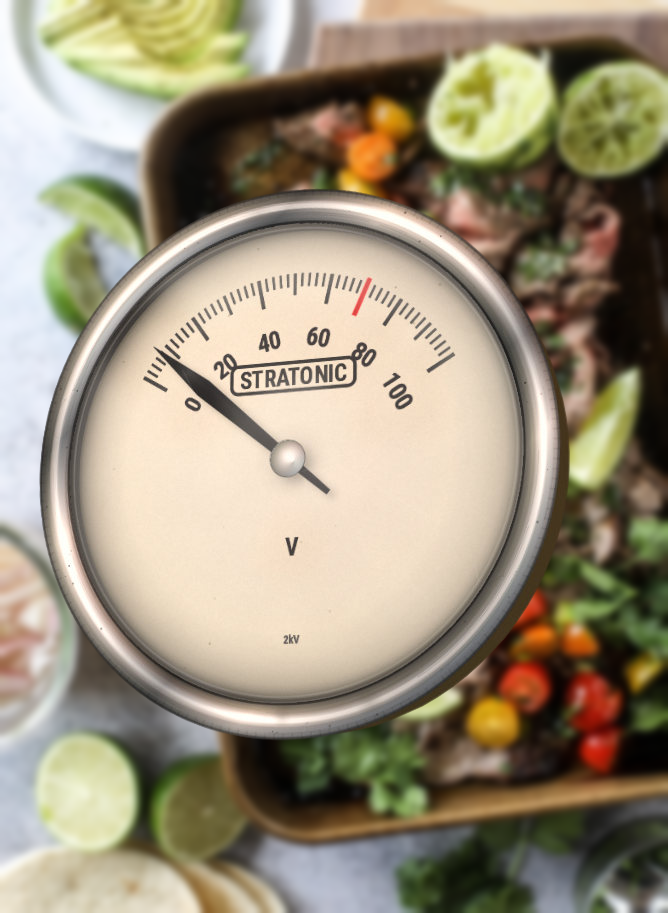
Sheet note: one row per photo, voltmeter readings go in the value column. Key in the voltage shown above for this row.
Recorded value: 8 V
